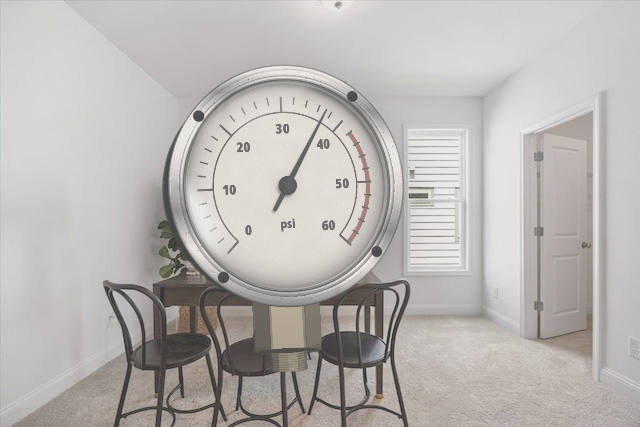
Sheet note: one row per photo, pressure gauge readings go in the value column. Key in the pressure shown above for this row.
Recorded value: 37 psi
